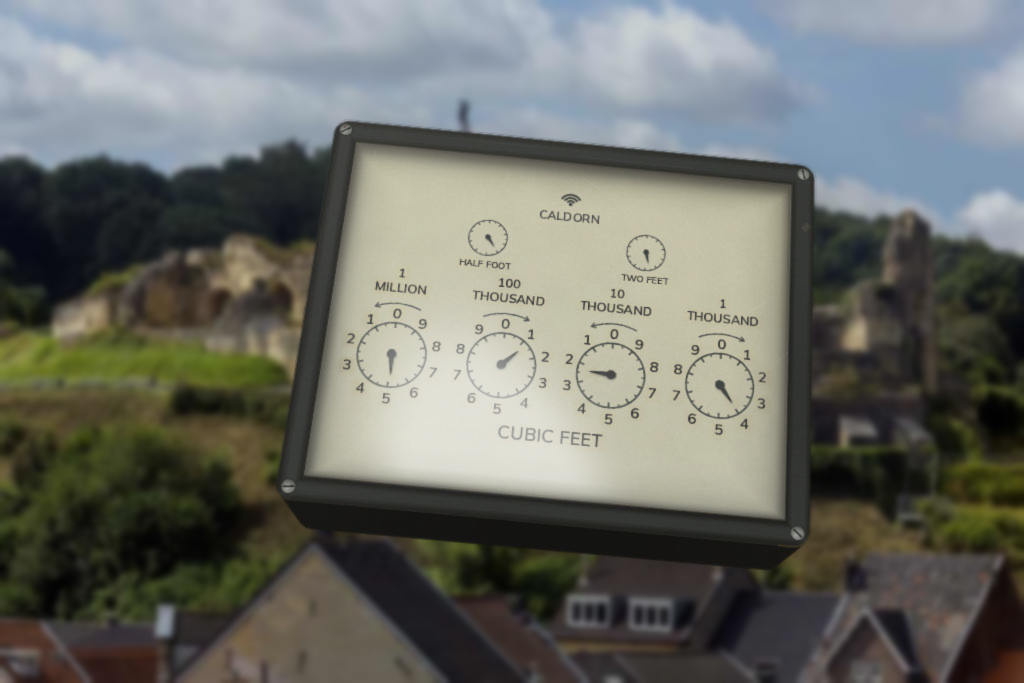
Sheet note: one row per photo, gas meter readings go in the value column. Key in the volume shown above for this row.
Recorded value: 512400 ft³
